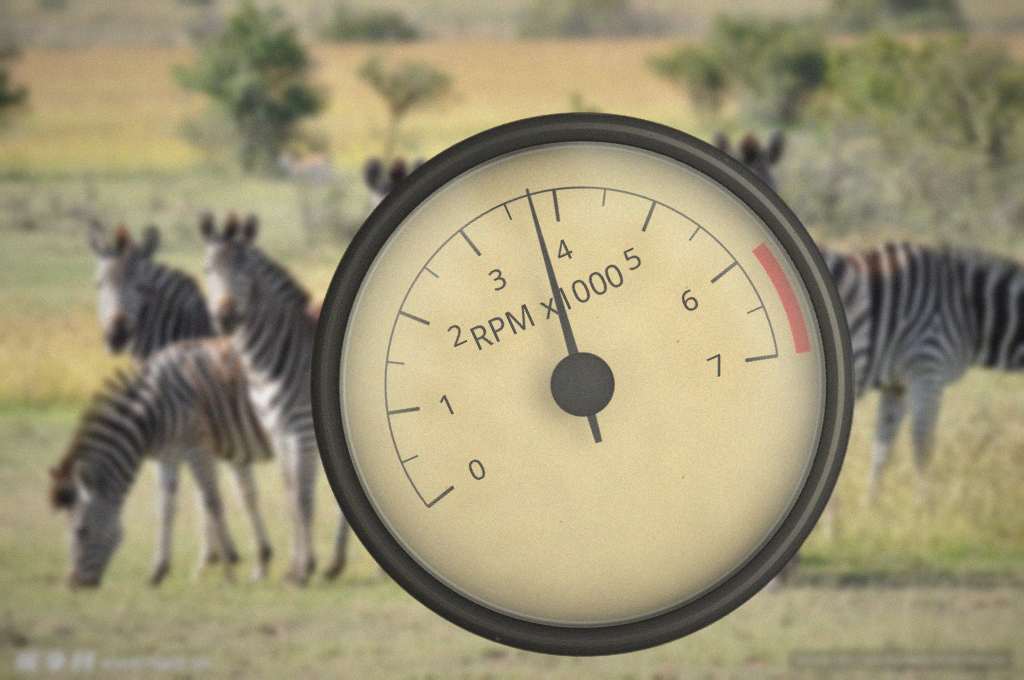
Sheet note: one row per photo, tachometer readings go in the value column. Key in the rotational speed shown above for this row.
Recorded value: 3750 rpm
